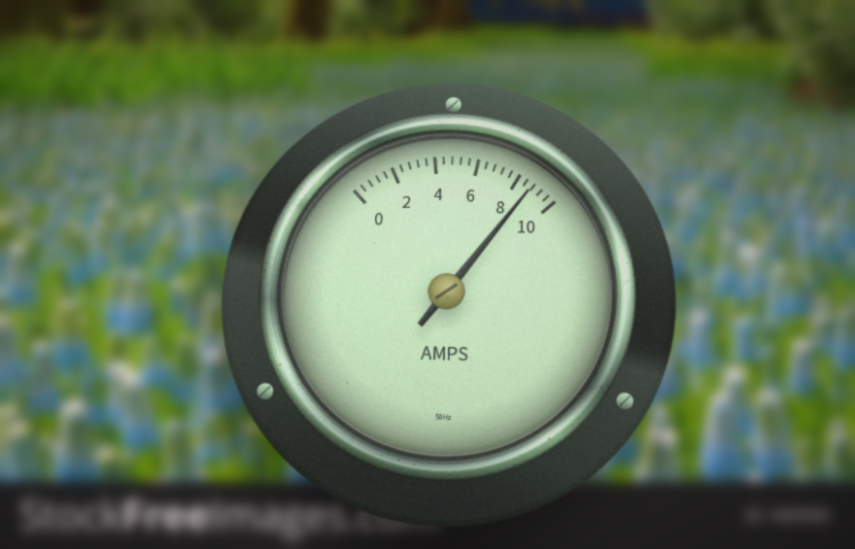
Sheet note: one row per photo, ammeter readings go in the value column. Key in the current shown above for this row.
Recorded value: 8.8 A
